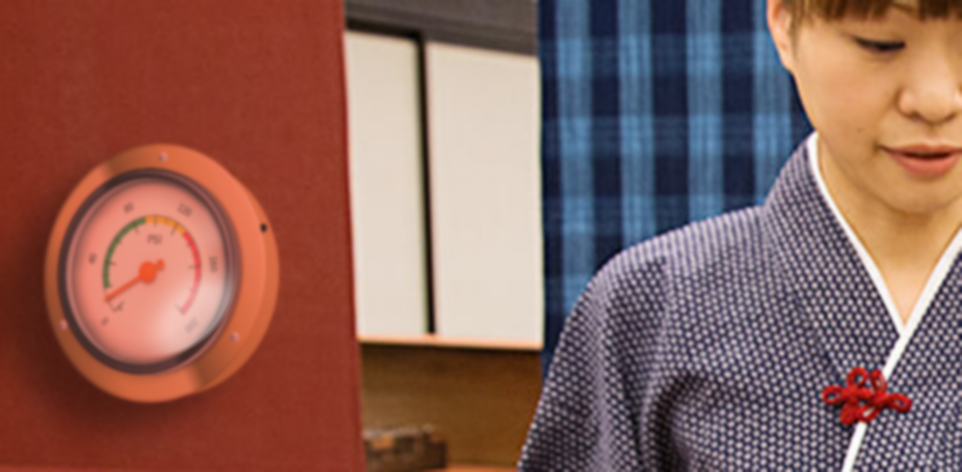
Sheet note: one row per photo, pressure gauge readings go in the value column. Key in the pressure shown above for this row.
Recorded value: 10 psi
